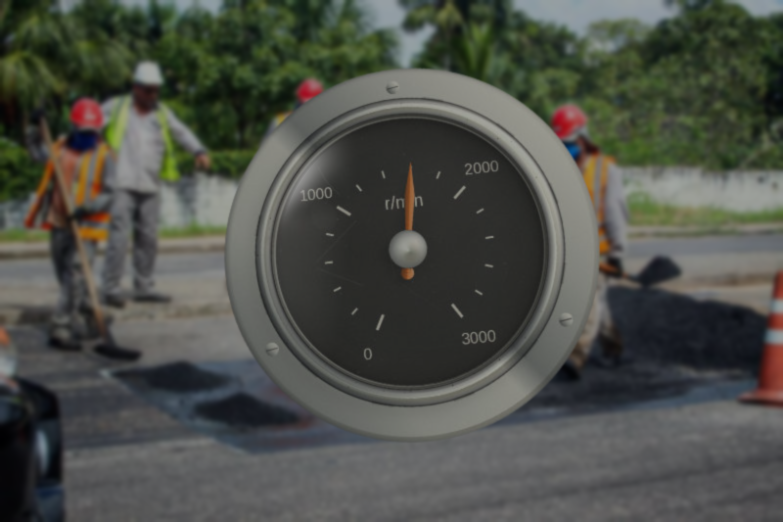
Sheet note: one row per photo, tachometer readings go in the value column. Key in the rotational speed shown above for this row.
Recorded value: 1600 rpm
